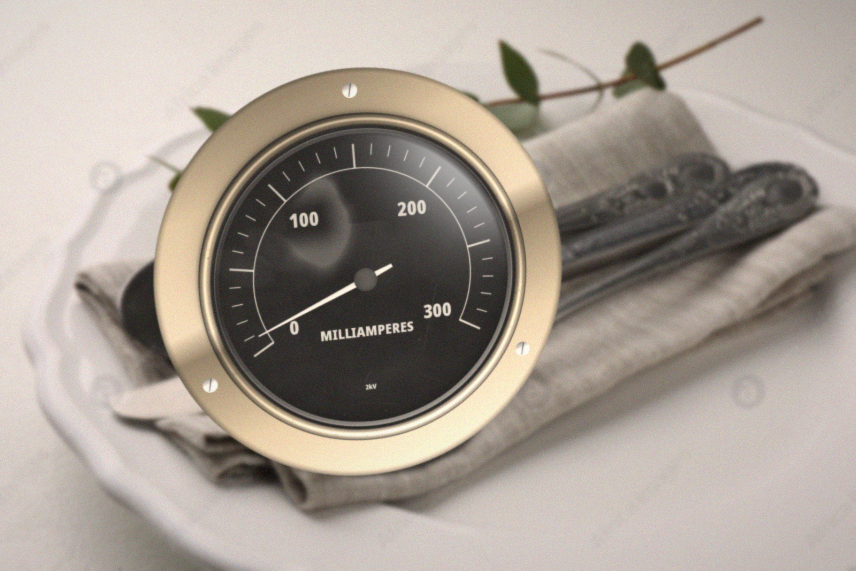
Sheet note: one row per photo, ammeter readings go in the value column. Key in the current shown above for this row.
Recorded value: 10 mA
